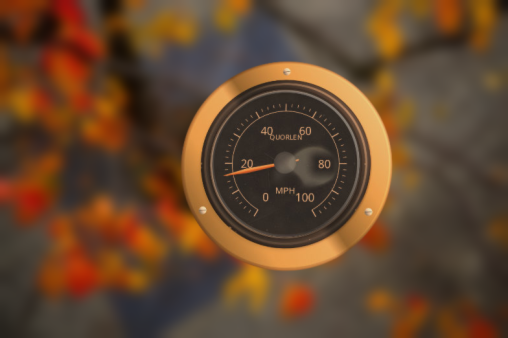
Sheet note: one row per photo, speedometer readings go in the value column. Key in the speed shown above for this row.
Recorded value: 16 mph
